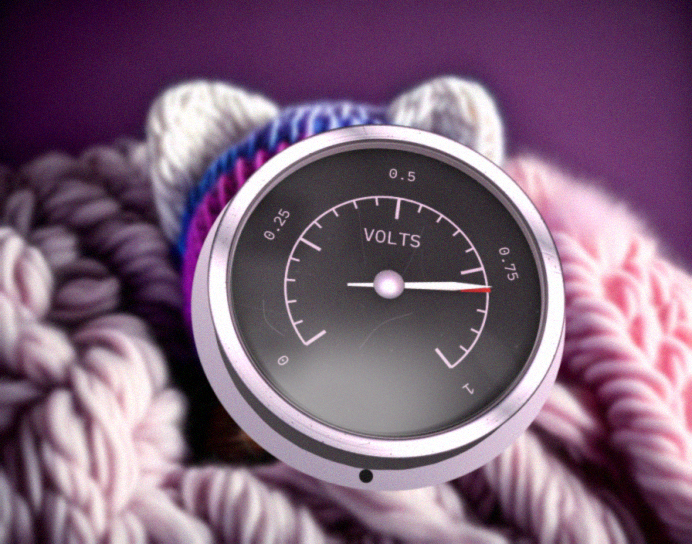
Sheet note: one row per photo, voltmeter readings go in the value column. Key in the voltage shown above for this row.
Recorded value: 0.8 V
